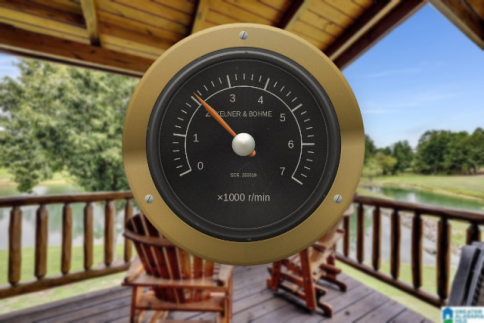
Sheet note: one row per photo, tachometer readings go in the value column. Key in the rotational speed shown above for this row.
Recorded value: 2100 rpm
